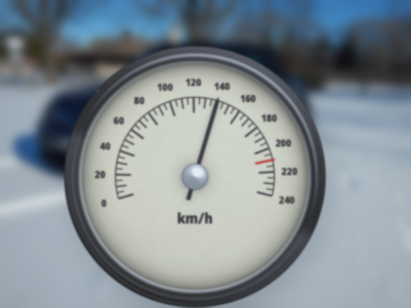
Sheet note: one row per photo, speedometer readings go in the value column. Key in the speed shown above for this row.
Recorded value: 140 km/h
